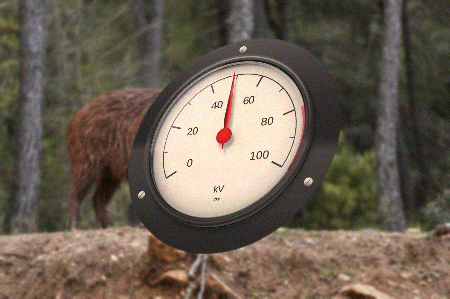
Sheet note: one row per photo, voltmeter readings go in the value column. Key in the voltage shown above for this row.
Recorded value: 50 kV
